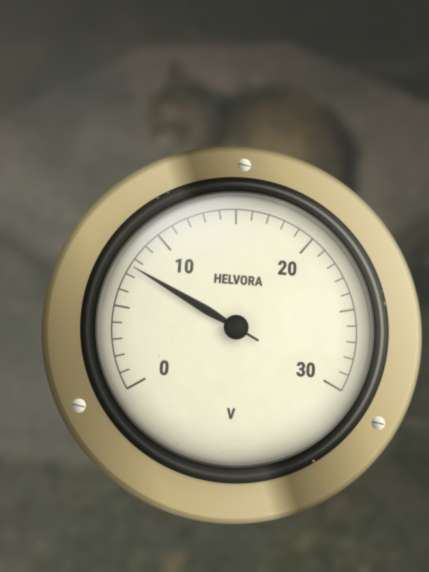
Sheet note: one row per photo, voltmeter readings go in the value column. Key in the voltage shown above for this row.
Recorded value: 7.5 V
